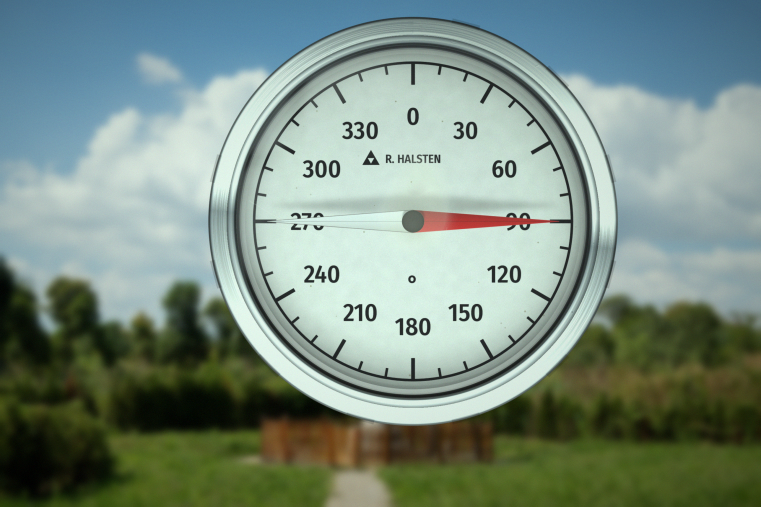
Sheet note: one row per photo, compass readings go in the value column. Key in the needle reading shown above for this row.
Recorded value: 90 °
